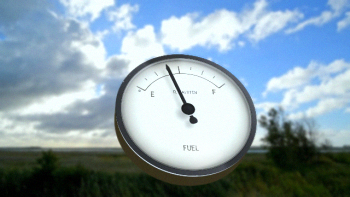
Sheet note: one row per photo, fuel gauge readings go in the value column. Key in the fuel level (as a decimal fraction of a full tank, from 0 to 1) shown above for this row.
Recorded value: 0.375
